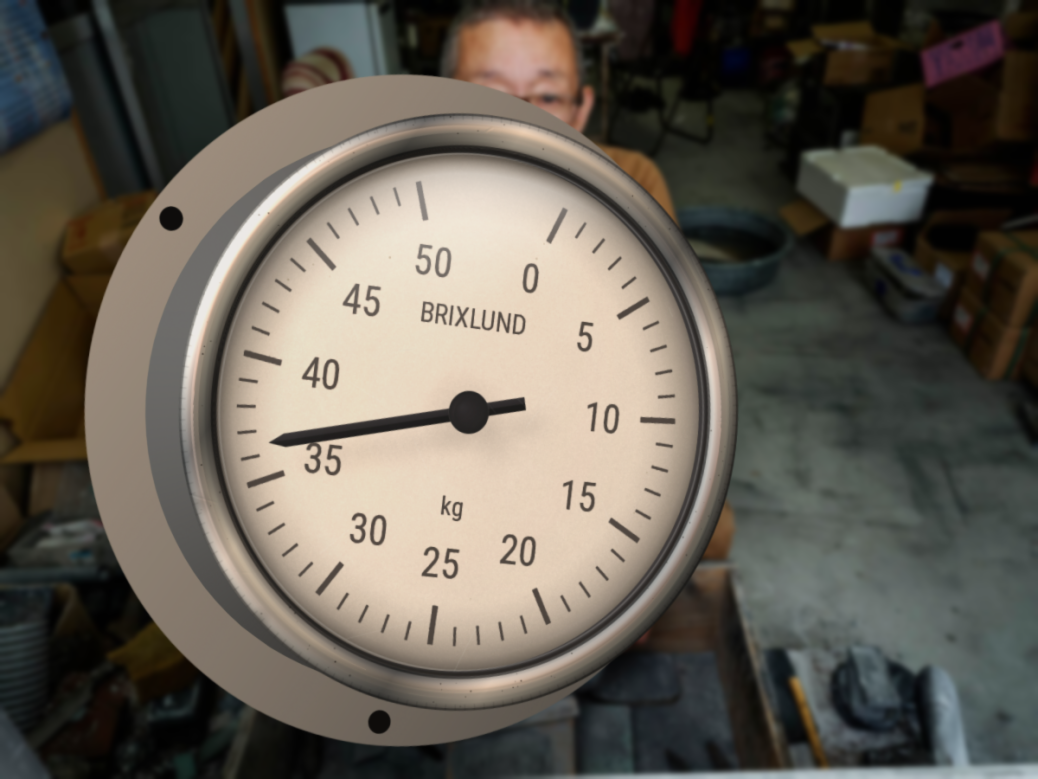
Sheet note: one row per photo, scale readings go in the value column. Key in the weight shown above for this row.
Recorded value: 36.5 kg
